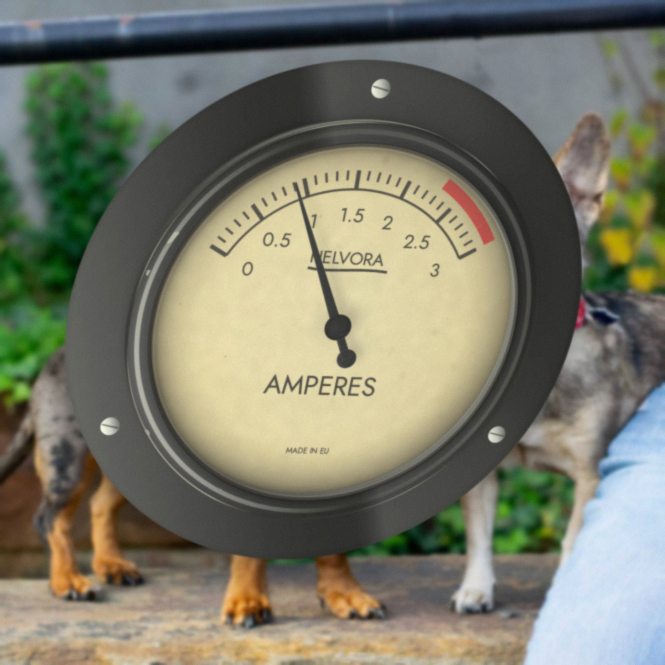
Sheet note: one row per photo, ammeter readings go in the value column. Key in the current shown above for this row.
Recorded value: 0.9 A
